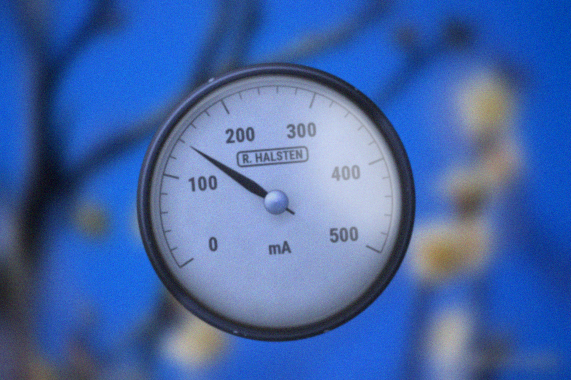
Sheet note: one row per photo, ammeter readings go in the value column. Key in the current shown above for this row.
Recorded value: 140 mA
